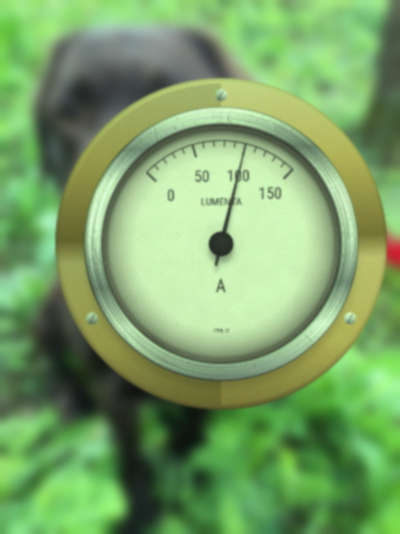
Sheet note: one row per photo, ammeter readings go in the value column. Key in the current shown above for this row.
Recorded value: 100 A
